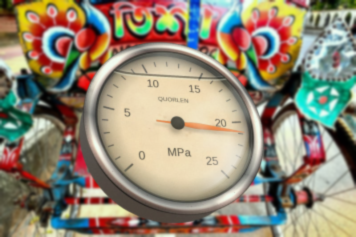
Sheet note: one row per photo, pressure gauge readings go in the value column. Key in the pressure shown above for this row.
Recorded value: 21 MPa
